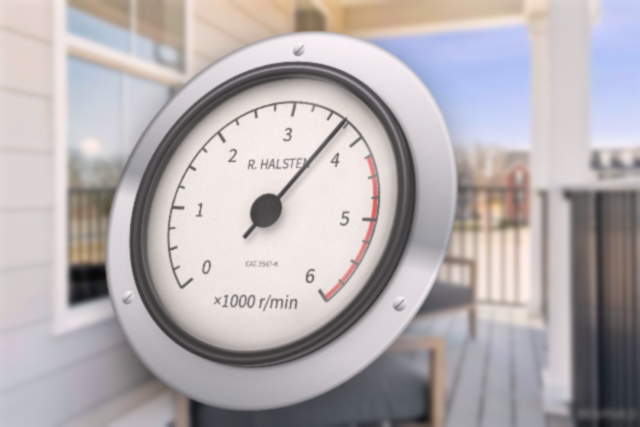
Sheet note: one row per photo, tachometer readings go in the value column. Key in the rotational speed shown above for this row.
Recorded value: 3750 rpm
